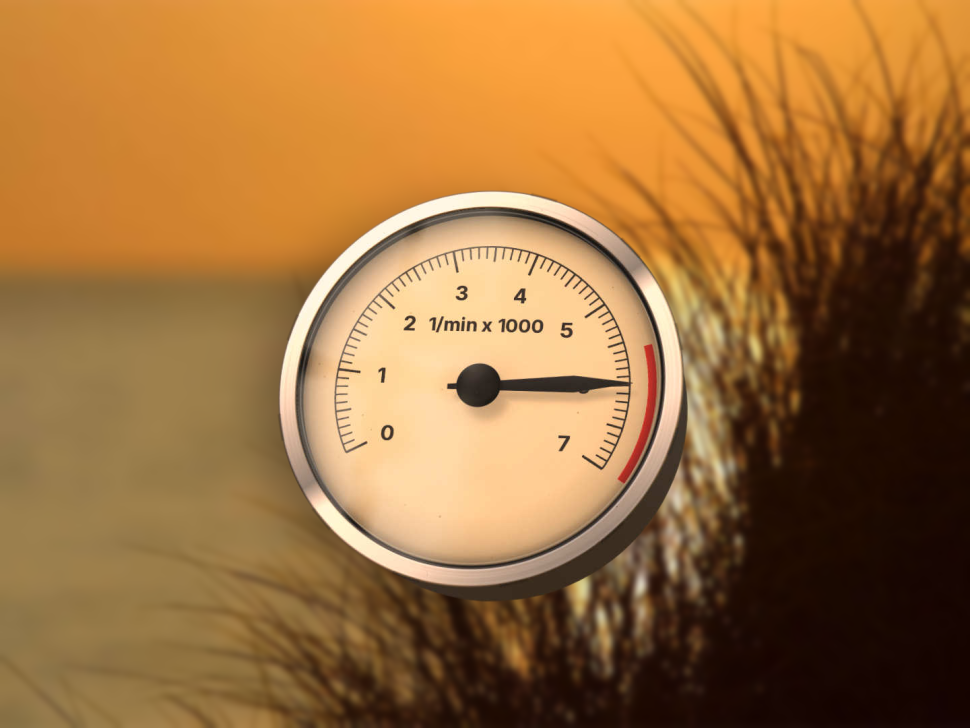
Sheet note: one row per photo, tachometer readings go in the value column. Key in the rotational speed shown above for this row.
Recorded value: 6000 rpm
